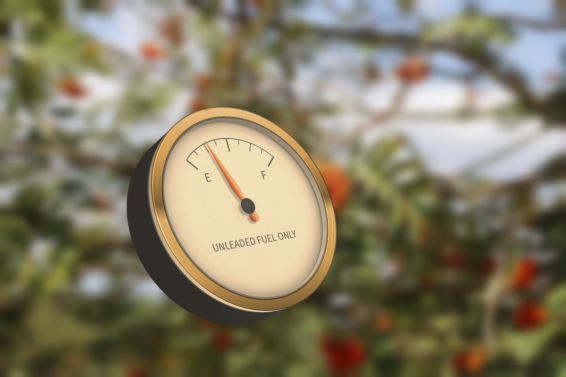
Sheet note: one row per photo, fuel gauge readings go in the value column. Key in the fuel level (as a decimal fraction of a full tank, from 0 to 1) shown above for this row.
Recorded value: 0.25
